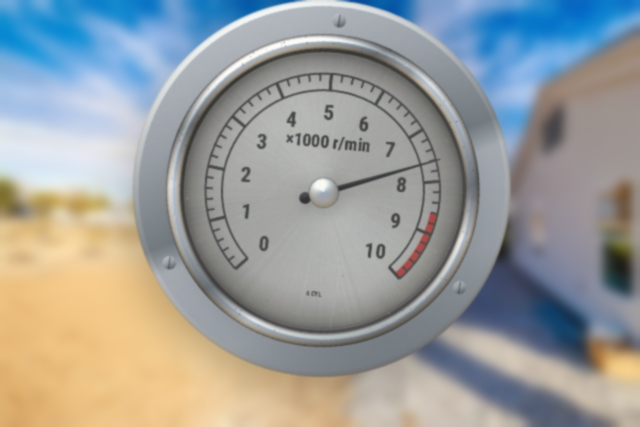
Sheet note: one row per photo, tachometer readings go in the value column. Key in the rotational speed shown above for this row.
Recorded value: 7600 rpm
